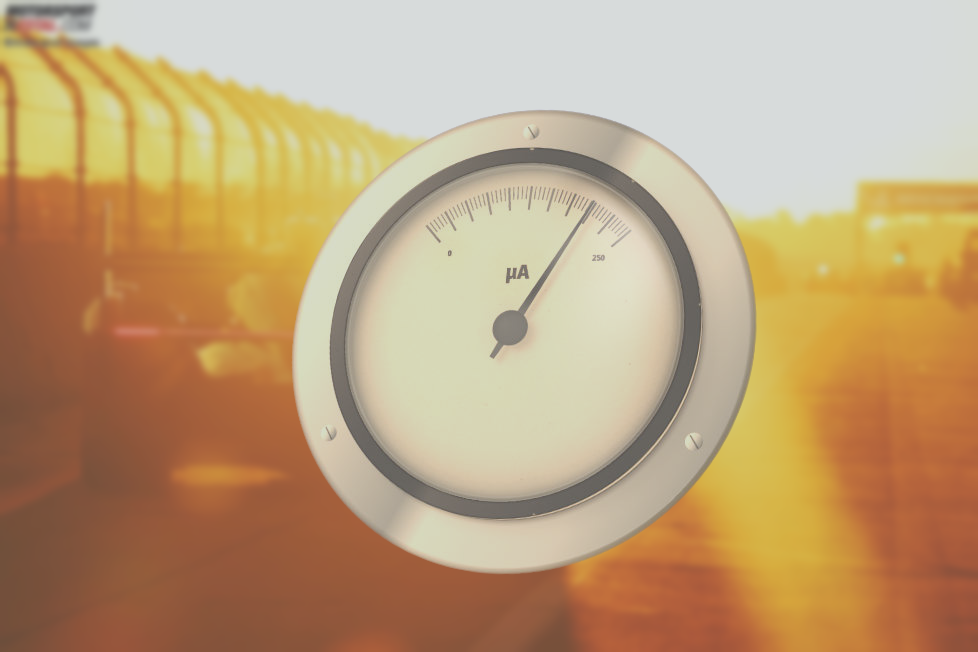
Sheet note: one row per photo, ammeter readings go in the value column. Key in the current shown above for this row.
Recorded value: 200 µA
